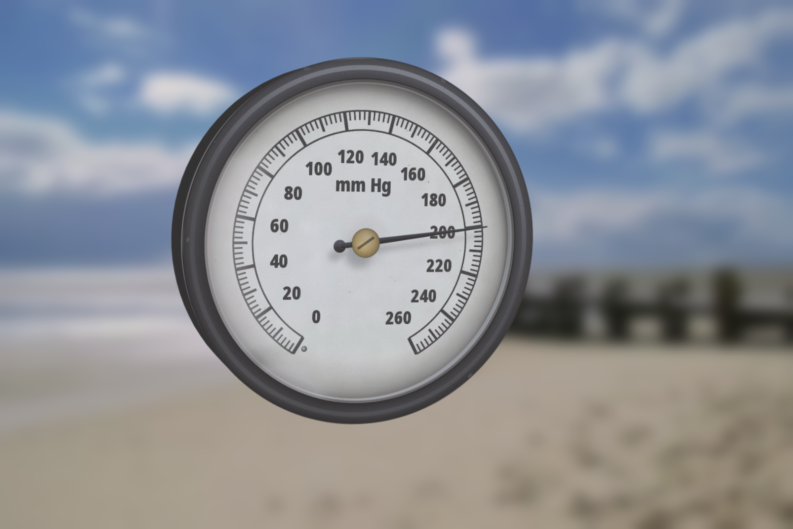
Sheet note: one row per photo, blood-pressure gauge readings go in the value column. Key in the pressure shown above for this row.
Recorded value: 200 mmHg
